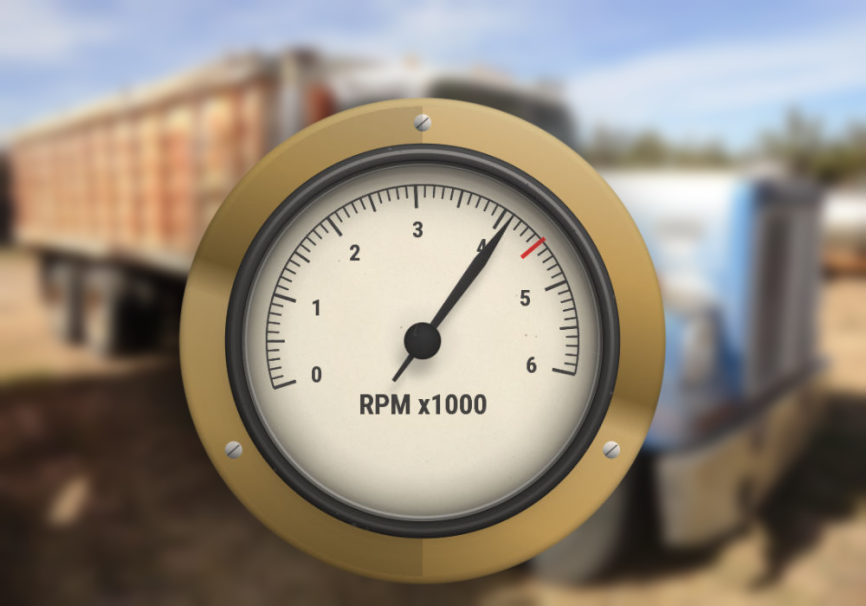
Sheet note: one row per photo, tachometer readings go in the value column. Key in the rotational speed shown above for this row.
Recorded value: 4100 rpm
